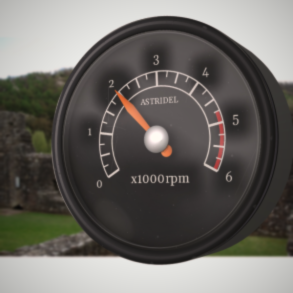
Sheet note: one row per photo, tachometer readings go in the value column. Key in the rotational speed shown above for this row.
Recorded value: 2000 rpm
